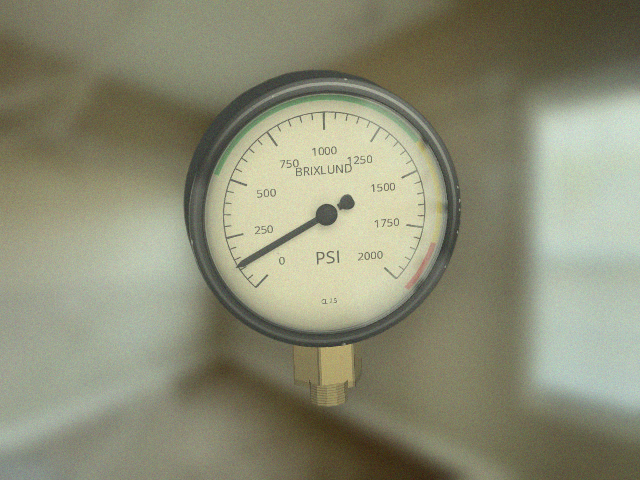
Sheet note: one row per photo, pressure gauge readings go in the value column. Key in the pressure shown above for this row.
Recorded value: 125 psi
